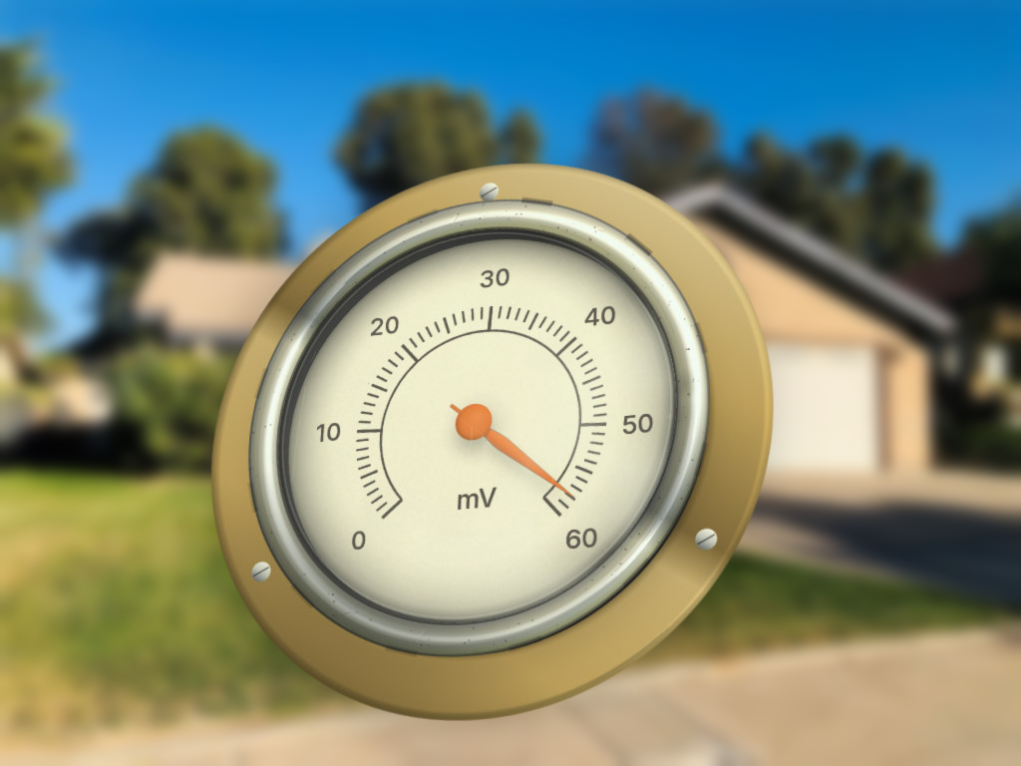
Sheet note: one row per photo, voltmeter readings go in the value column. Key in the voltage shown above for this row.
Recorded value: 58 mV
